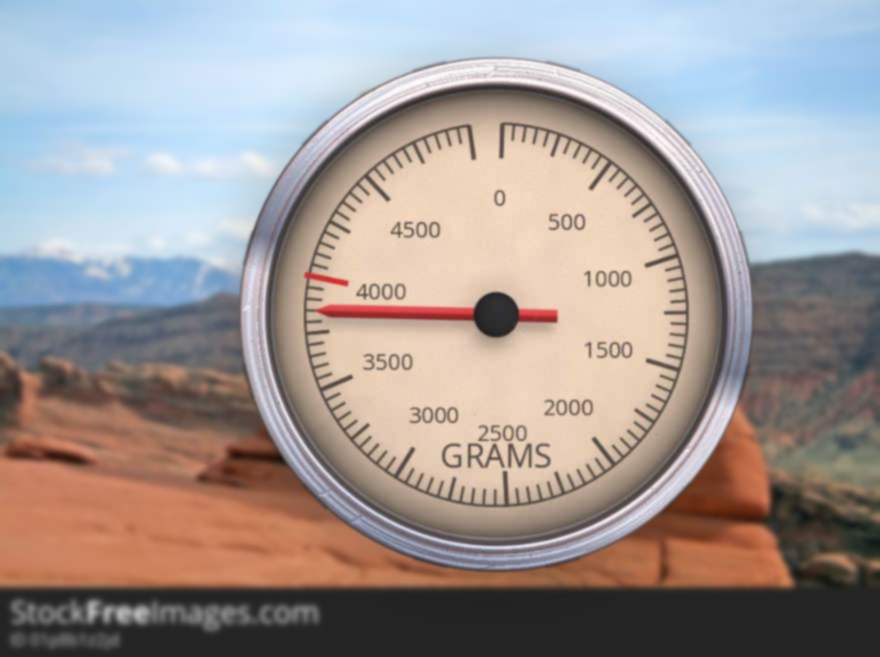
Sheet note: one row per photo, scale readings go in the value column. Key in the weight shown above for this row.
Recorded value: 3850 g
